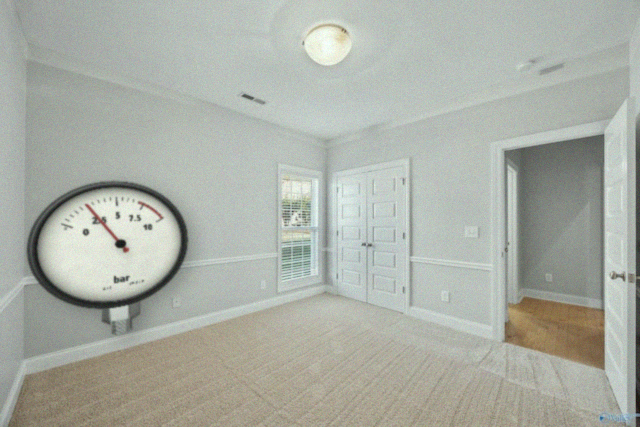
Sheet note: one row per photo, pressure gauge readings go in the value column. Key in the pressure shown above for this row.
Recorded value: 2.5 bar
